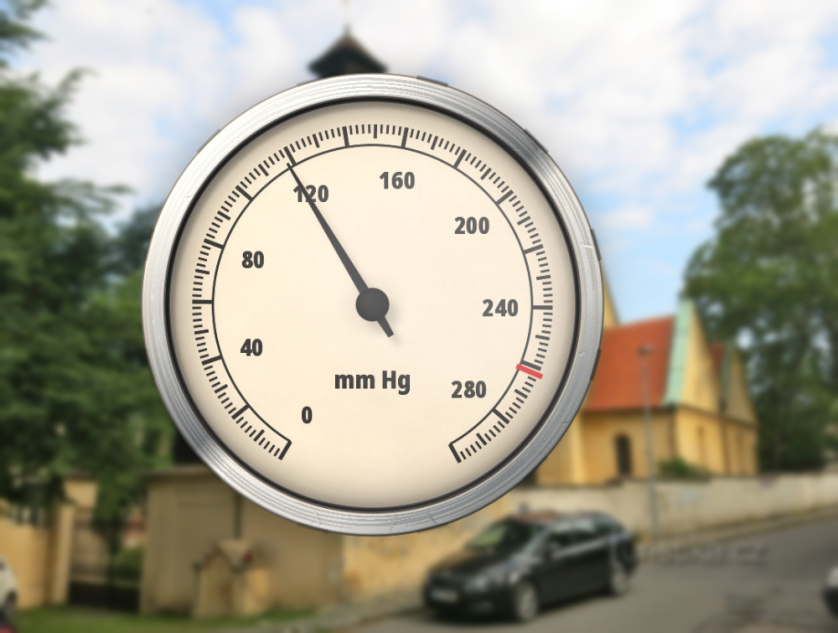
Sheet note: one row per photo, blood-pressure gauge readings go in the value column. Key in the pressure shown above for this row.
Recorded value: 118 mmHg
